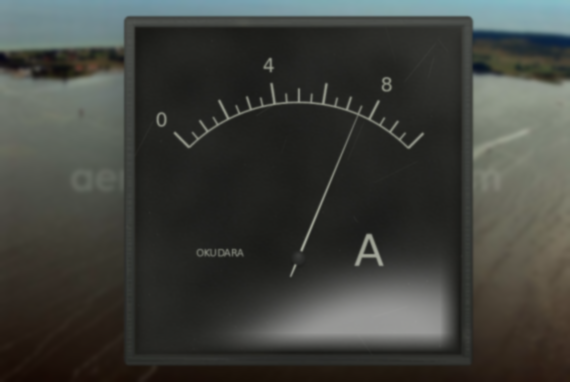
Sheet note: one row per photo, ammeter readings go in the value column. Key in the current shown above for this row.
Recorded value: 7.5 A
